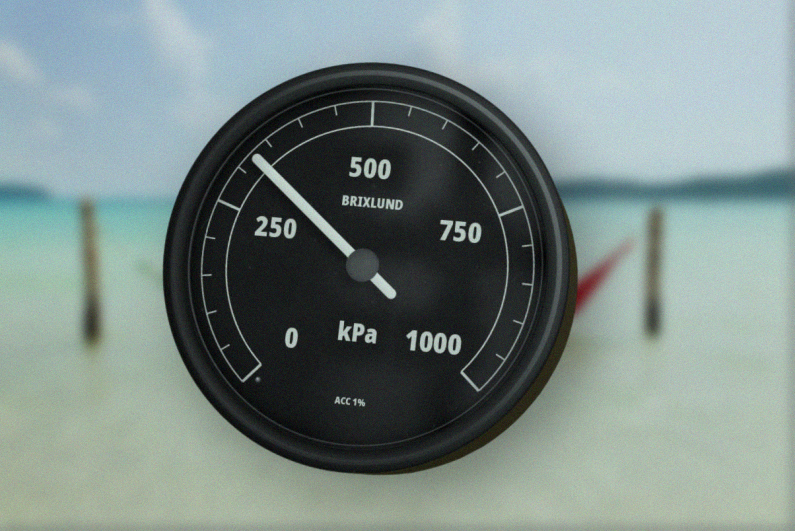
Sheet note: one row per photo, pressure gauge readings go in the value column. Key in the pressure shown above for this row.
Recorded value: 325 kPa
